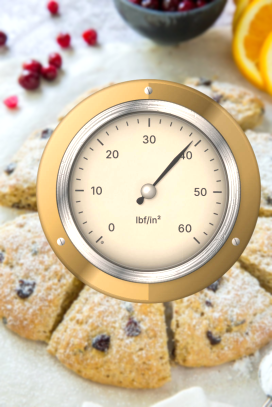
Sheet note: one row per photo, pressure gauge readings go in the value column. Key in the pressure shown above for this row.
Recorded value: 39 psi
